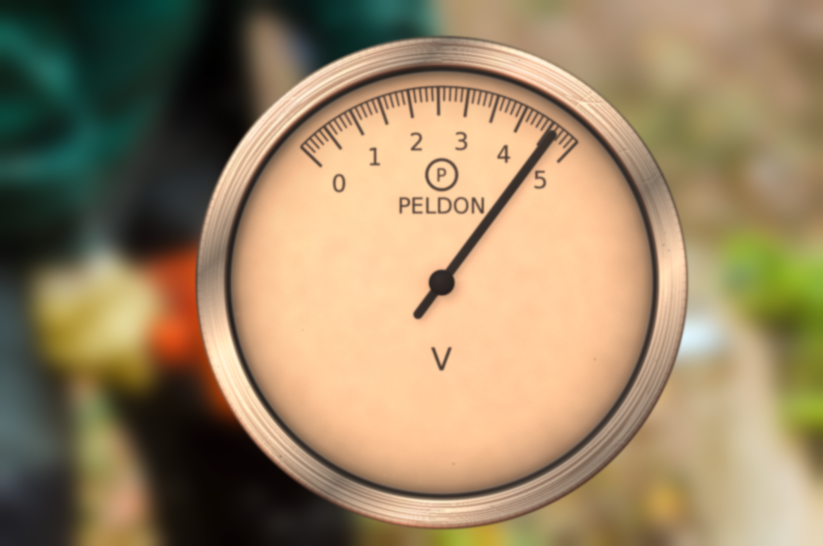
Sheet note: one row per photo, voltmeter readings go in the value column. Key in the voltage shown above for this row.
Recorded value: 4.6 V
